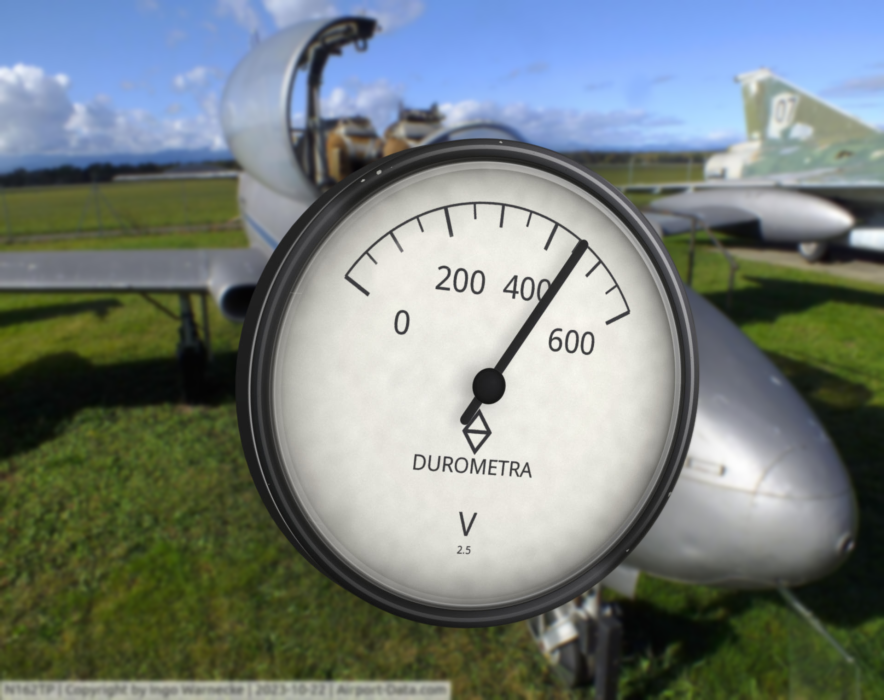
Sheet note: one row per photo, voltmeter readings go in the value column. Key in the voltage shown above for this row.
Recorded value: 450 V
